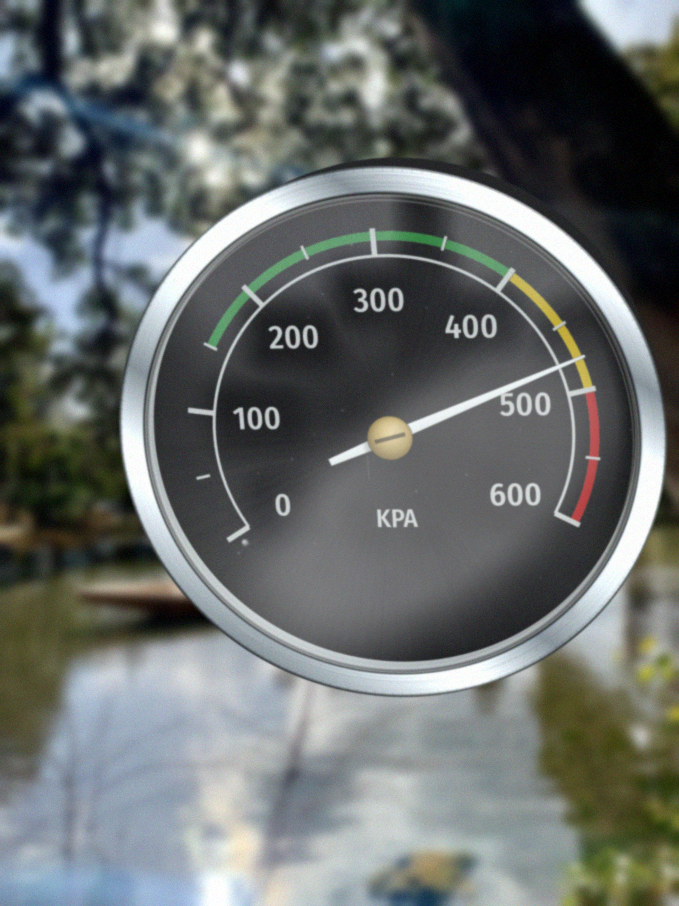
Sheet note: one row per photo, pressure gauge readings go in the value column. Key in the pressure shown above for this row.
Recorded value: 475 kPa
